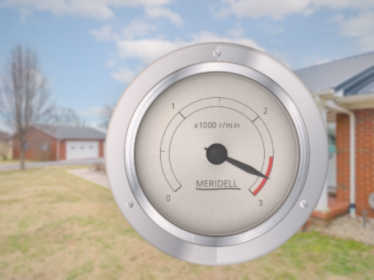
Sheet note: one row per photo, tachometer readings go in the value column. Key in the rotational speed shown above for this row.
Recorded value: 2750 rpm
